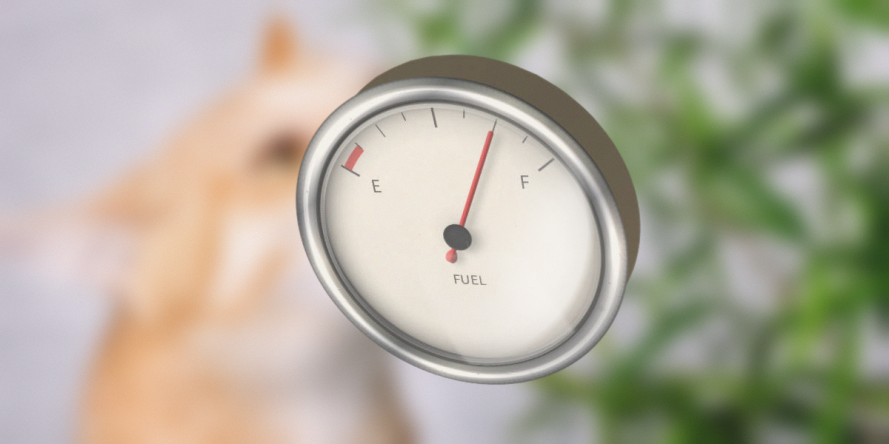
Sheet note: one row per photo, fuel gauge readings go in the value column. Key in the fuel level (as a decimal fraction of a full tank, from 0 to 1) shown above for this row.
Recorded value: 0.75
